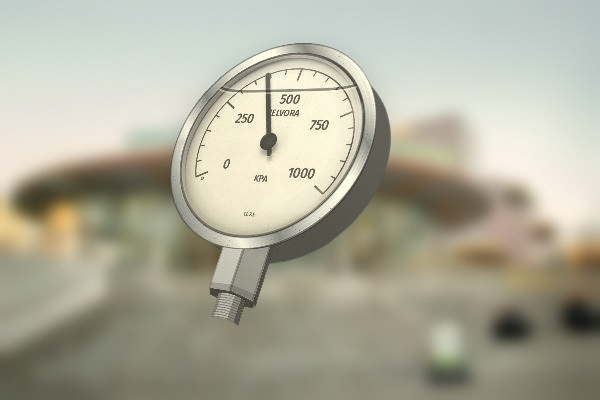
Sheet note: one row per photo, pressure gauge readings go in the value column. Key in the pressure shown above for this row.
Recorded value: 400 kPa
